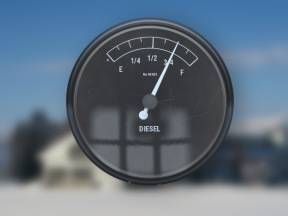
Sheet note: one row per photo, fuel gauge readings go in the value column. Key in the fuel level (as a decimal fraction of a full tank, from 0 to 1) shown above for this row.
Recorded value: 0.75
